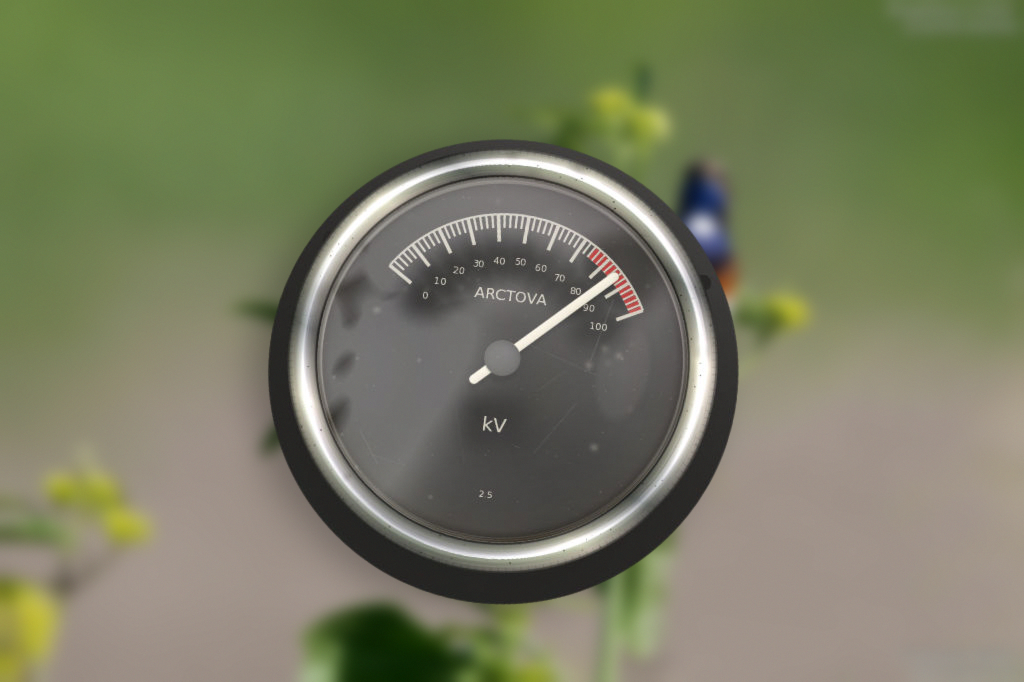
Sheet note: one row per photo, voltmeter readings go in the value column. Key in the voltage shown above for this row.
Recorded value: 86 kV
